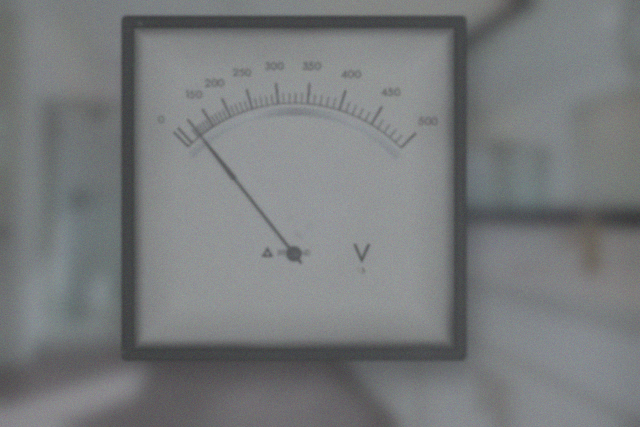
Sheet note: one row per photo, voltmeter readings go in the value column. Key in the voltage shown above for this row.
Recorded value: 100 V
